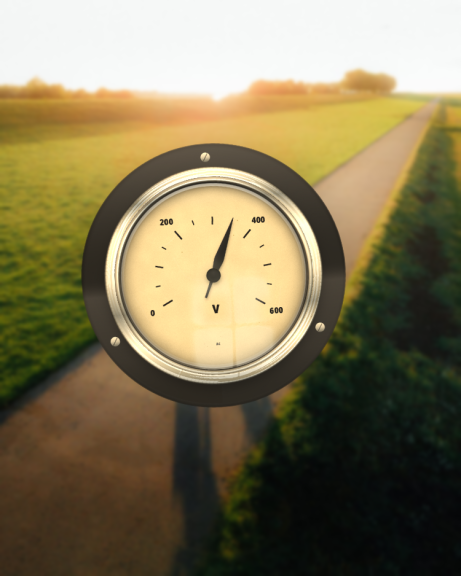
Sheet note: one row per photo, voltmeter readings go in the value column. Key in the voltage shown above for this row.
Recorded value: 350 V
